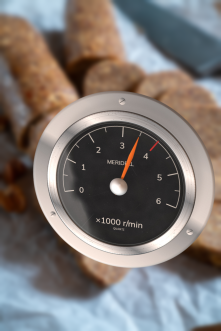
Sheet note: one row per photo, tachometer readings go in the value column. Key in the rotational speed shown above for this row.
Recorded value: 3500 rpm
